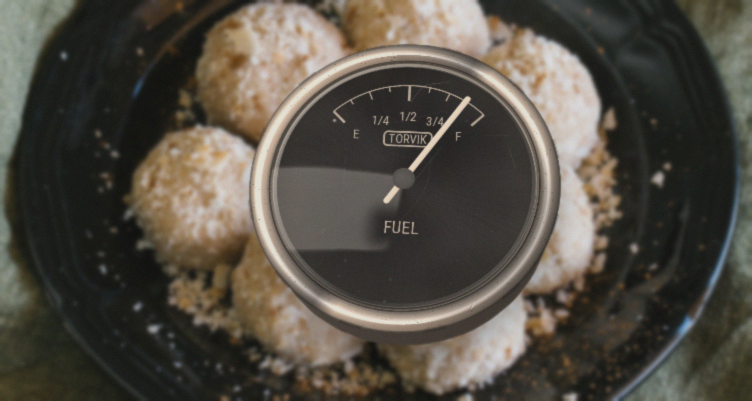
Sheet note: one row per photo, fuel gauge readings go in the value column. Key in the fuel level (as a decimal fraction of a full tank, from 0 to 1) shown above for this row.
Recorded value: 0.875
